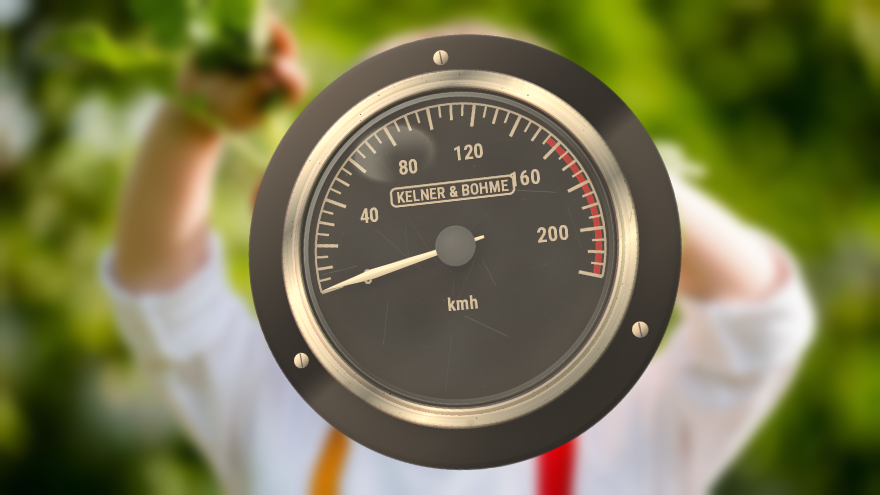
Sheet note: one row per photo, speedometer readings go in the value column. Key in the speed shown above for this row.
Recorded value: 0 km/h
